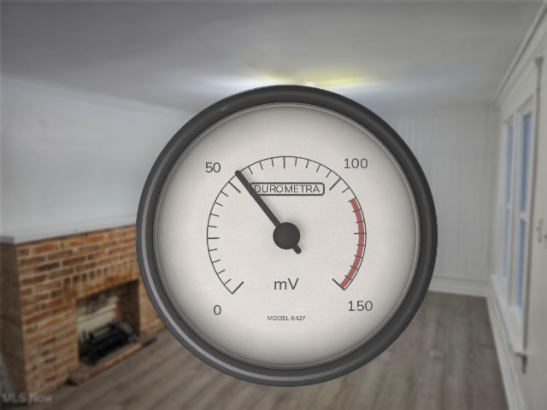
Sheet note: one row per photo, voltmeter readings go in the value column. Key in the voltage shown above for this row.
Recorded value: 55 mV
